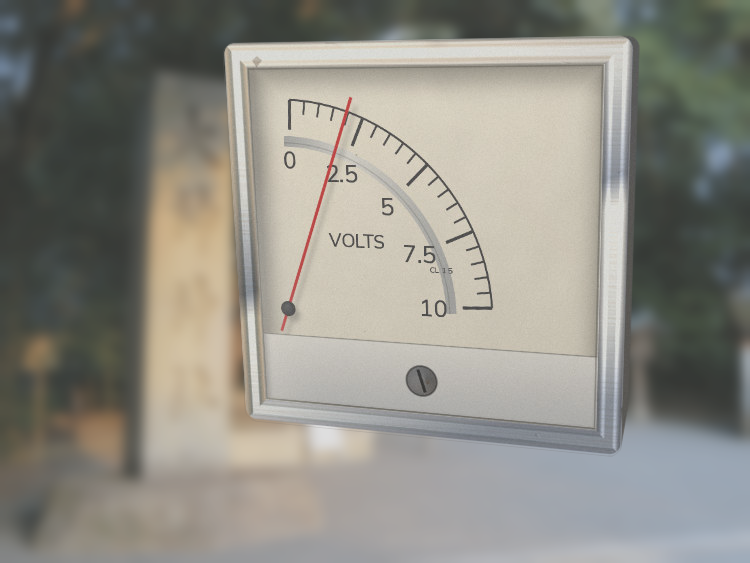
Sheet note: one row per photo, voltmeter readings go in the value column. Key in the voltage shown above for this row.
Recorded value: 2 V
